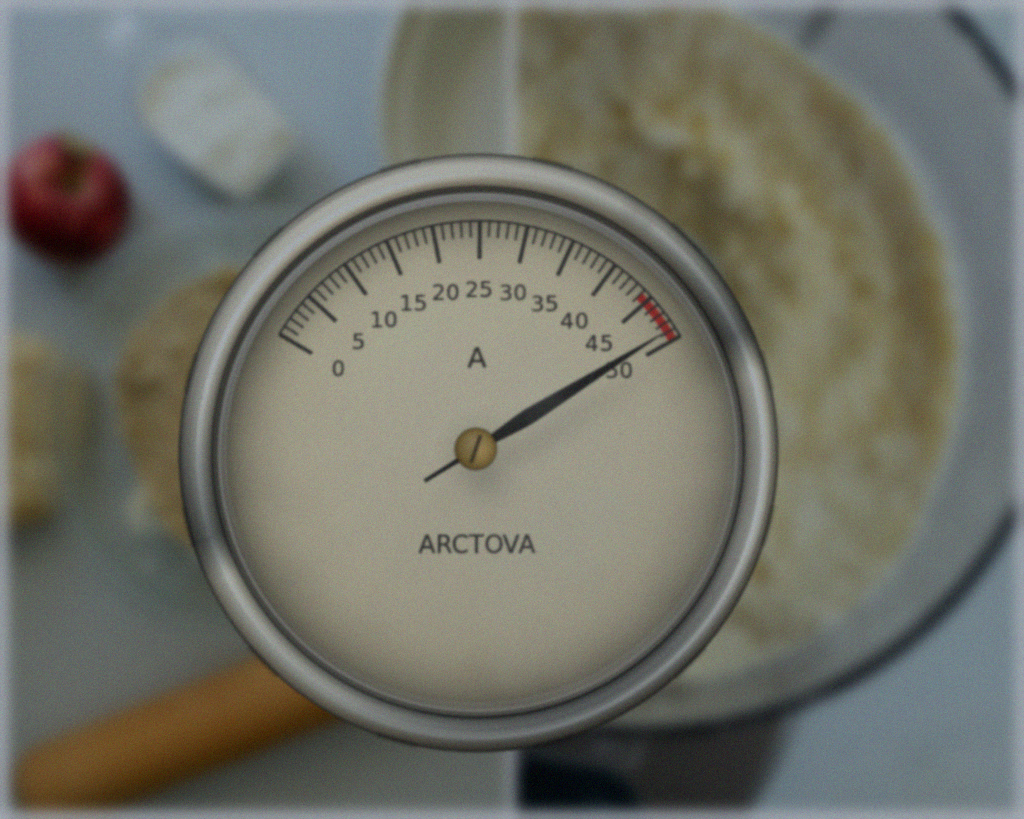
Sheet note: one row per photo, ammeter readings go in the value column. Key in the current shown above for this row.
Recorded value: 49 A
